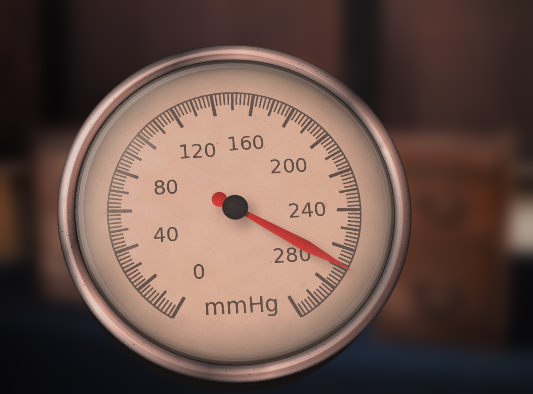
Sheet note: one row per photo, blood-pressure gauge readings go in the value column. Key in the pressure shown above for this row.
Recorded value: 270 mmHg
